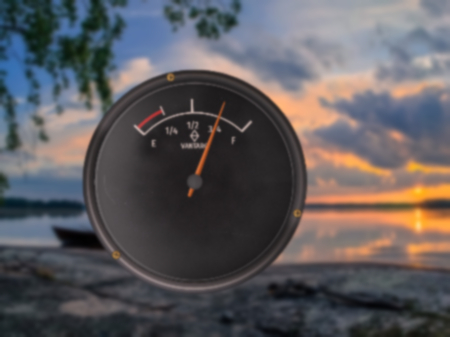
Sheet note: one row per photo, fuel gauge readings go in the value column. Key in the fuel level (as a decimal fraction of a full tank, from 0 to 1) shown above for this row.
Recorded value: 0.75
